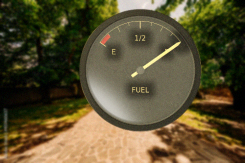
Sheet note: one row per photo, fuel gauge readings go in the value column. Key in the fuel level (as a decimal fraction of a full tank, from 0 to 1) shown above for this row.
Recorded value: 1
